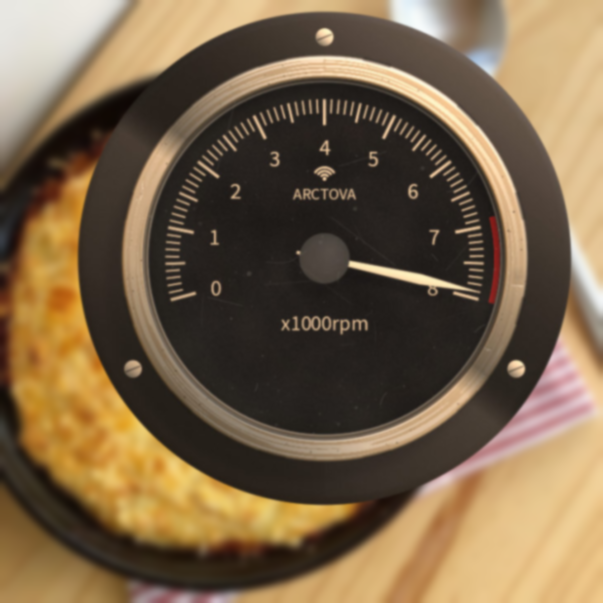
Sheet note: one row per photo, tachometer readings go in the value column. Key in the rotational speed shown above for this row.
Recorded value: 7900 rpm
